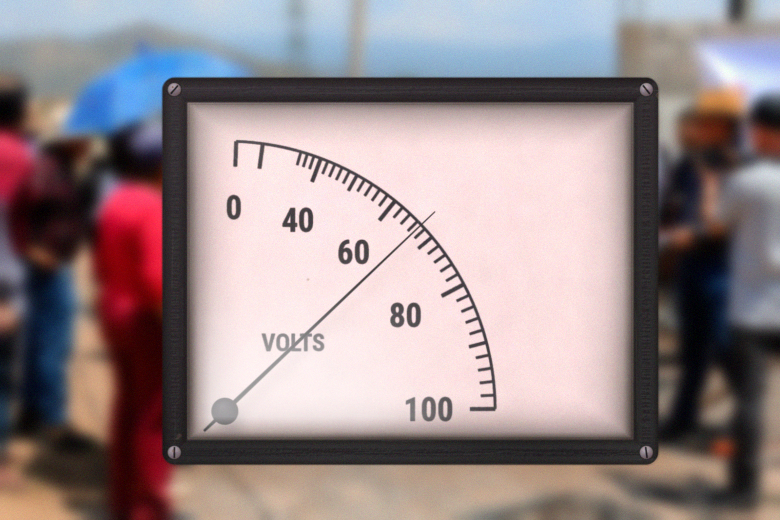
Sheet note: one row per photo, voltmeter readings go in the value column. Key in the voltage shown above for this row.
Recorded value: 67 V
